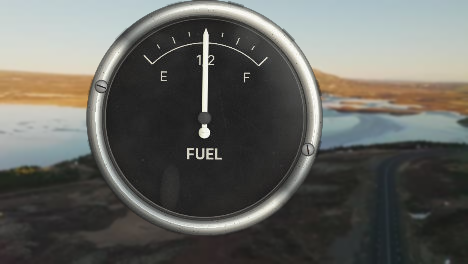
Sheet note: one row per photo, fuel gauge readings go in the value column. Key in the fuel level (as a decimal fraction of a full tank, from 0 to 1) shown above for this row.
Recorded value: 0.5
